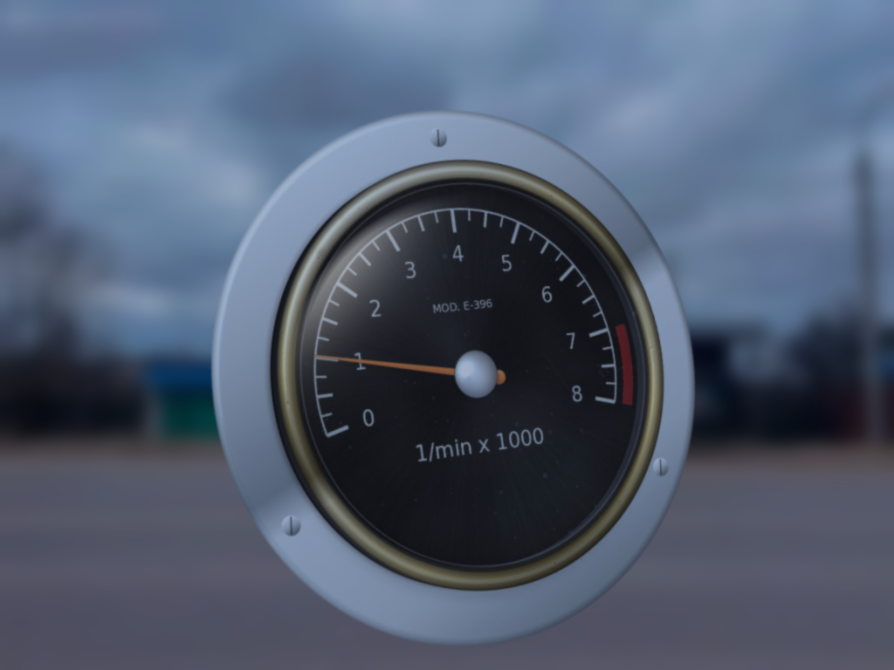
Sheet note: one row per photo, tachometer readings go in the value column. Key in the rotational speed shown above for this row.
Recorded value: 1000 rpm
